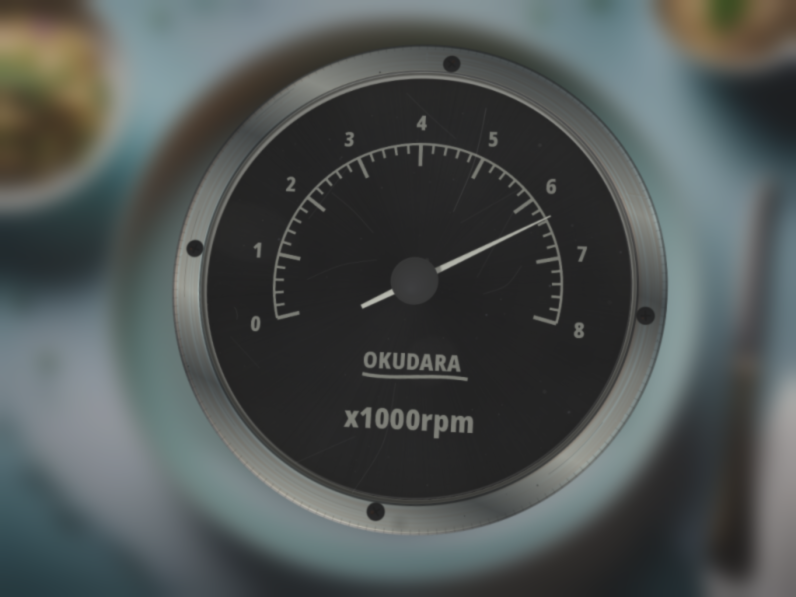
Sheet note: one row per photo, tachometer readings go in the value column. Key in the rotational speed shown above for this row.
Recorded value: 6400 rpm
